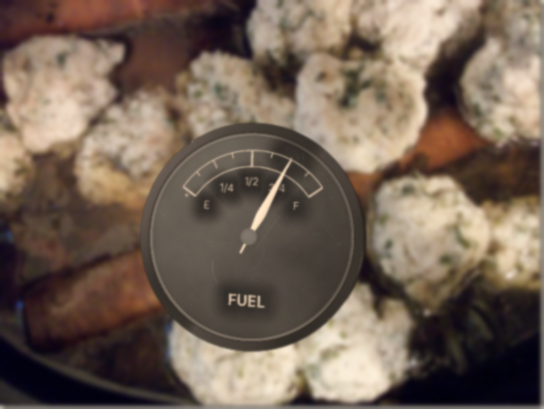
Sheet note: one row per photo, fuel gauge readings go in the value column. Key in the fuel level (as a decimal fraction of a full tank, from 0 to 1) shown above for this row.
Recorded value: 0.75
